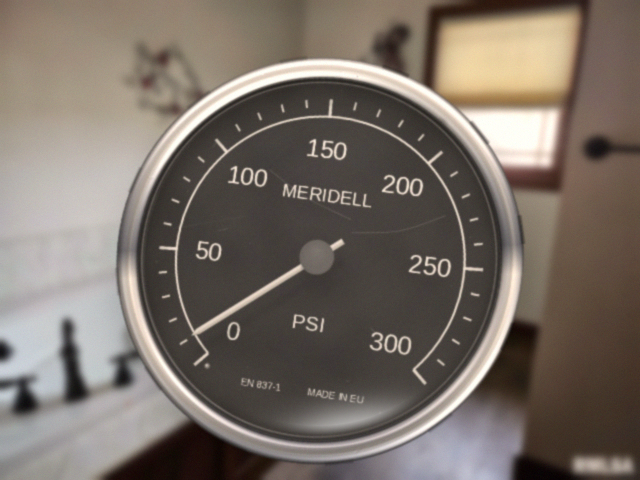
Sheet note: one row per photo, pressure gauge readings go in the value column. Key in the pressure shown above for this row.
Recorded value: 10 psi
